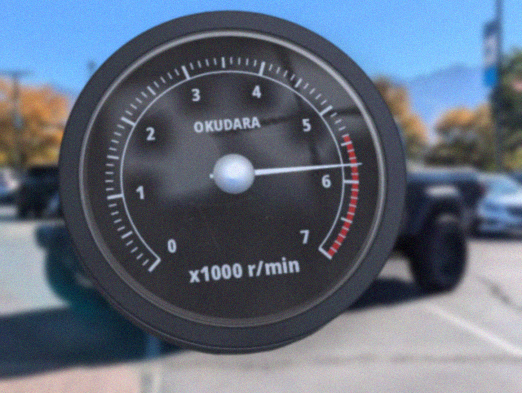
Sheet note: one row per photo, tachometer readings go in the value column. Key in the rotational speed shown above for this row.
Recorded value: 5800 rpm
